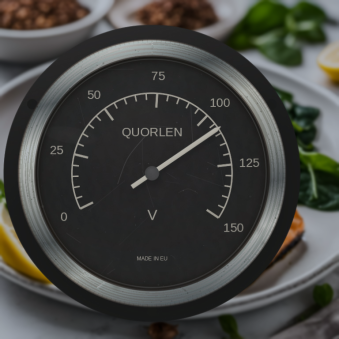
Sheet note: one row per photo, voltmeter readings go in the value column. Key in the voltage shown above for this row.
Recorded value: 107.5 V
